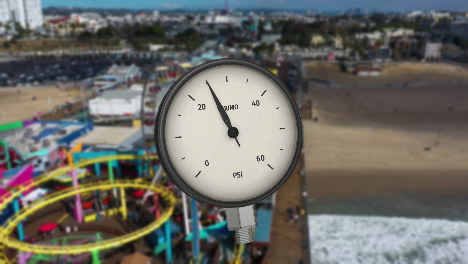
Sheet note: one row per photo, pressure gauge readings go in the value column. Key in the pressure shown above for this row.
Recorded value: 25 psi
